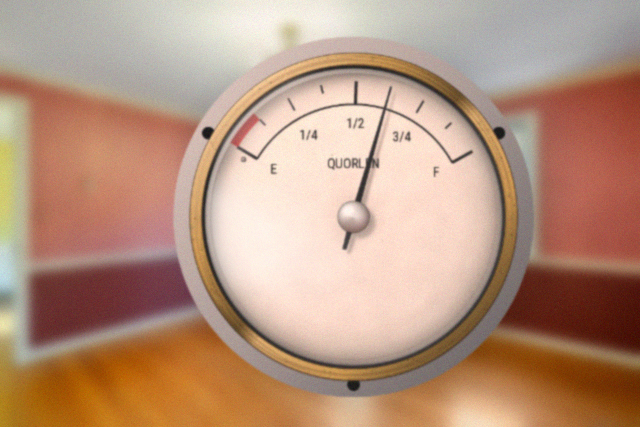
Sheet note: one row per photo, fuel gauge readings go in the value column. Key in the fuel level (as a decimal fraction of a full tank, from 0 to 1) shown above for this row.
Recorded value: 0.625
